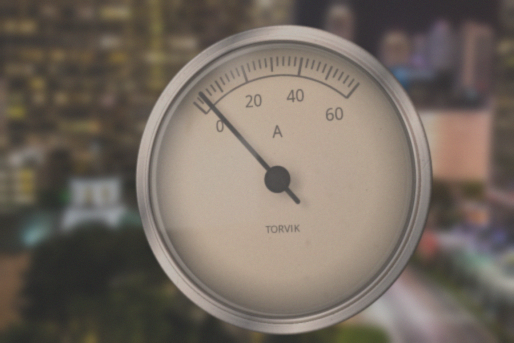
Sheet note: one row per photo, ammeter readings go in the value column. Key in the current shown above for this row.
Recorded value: 4 A
